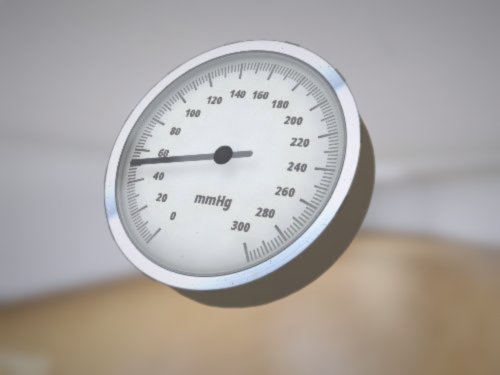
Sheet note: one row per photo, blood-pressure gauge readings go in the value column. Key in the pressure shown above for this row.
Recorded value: 50 mmHg
